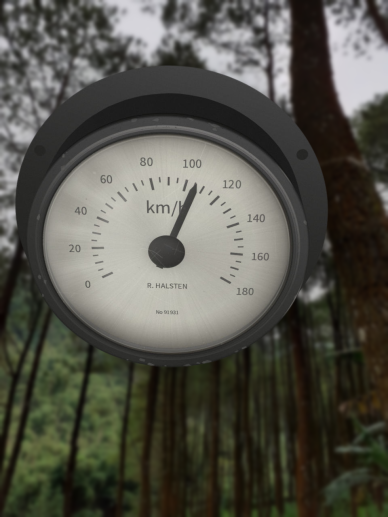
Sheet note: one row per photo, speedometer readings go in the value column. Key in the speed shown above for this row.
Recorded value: 105 km/h
